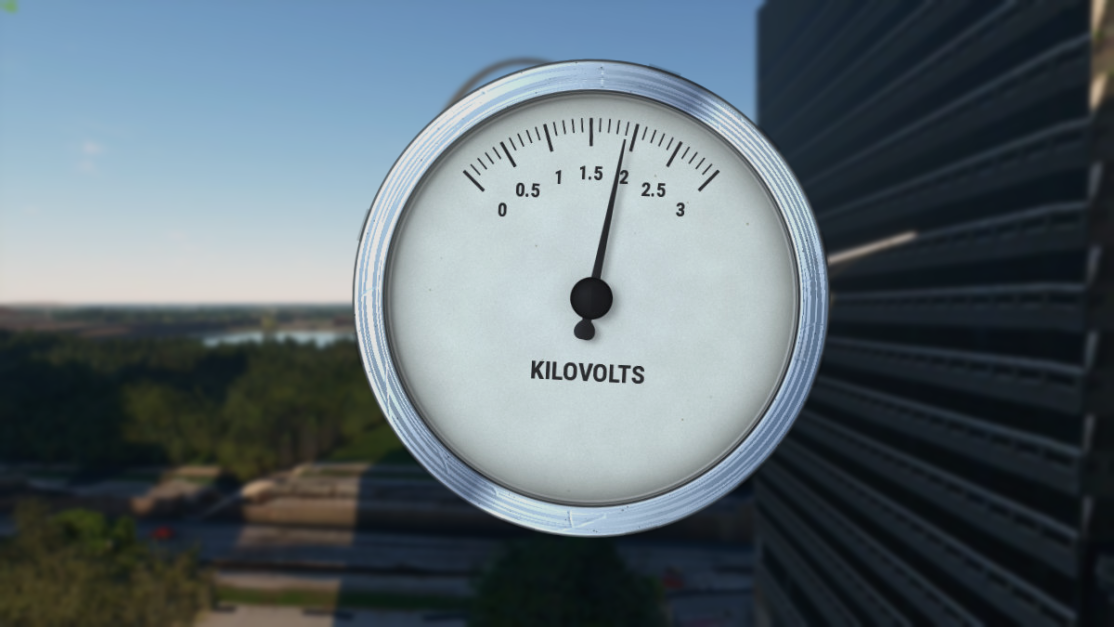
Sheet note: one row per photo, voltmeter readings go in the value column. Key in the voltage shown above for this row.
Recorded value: 1.9 kV
